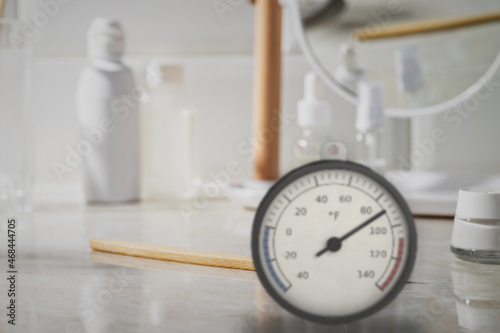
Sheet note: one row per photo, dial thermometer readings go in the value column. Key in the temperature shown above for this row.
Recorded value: 88 °F
